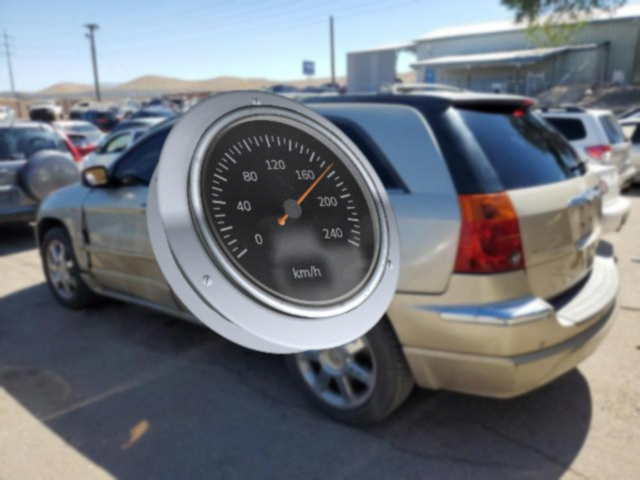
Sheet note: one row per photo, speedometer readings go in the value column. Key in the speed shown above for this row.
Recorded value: 175 km/h
